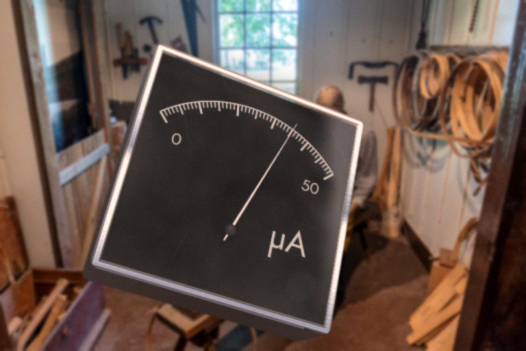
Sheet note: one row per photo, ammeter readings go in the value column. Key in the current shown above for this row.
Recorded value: 35 µA
